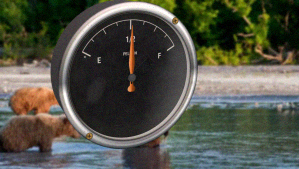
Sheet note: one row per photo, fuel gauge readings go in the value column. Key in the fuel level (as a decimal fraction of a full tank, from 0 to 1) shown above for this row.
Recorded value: 0.5
